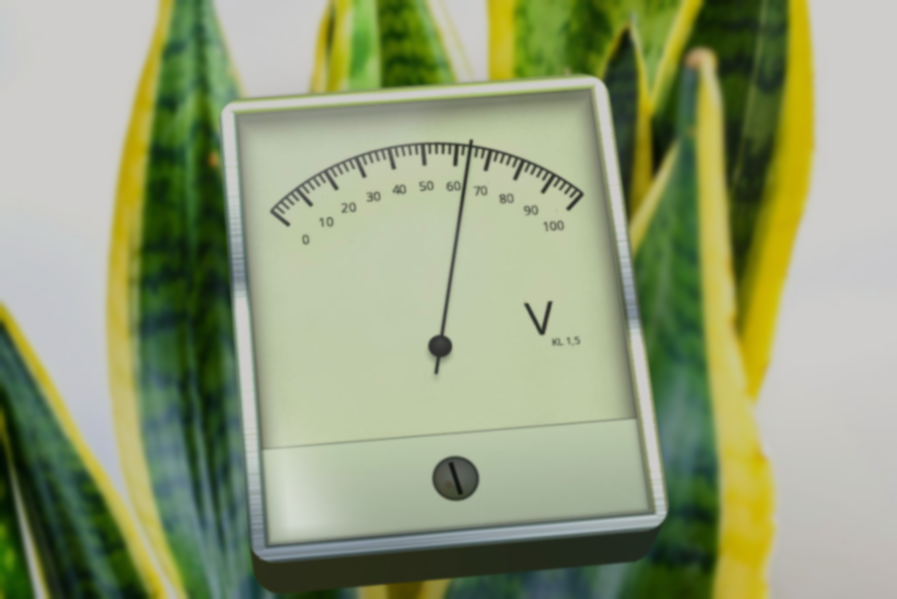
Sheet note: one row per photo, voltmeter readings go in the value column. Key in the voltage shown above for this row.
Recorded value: 64 V
